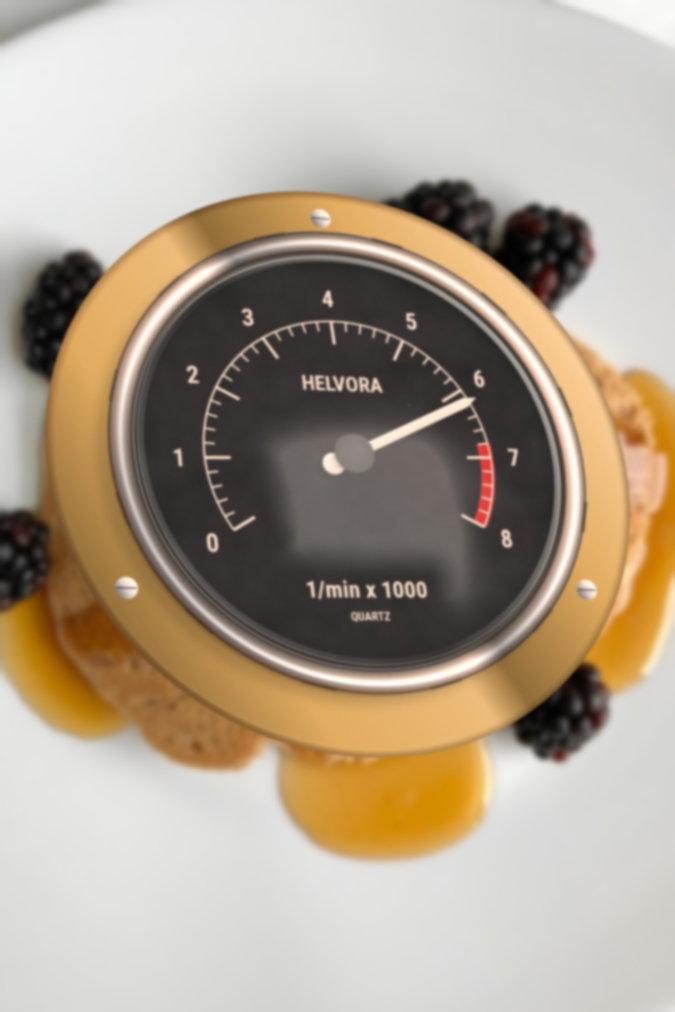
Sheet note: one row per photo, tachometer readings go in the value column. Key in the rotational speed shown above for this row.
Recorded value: 6200 rpm
